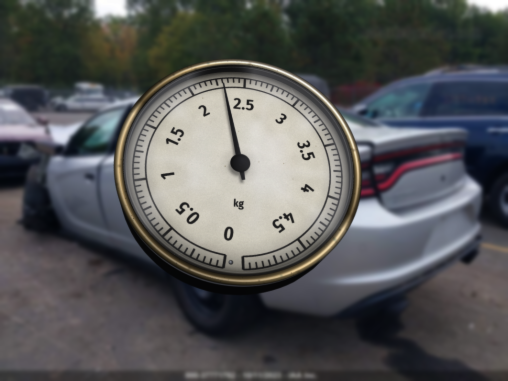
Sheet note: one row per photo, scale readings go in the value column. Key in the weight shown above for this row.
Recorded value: 2.3 kg
